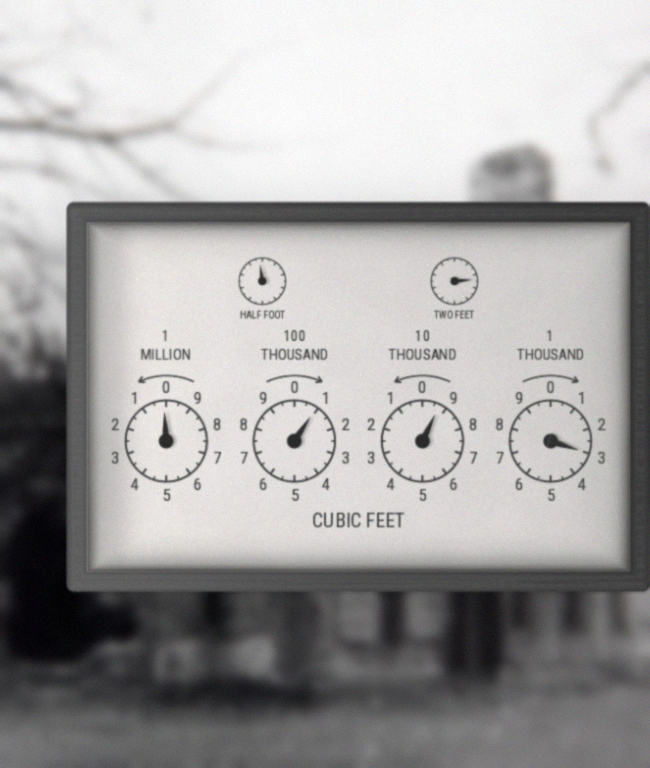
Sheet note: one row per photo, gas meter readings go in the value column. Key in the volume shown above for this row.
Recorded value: 9300 ft³
